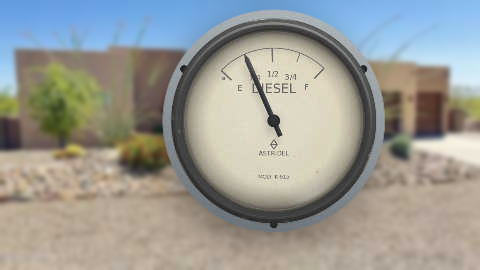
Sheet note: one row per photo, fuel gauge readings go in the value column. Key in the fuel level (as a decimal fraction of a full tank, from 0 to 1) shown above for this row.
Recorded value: 0.25
